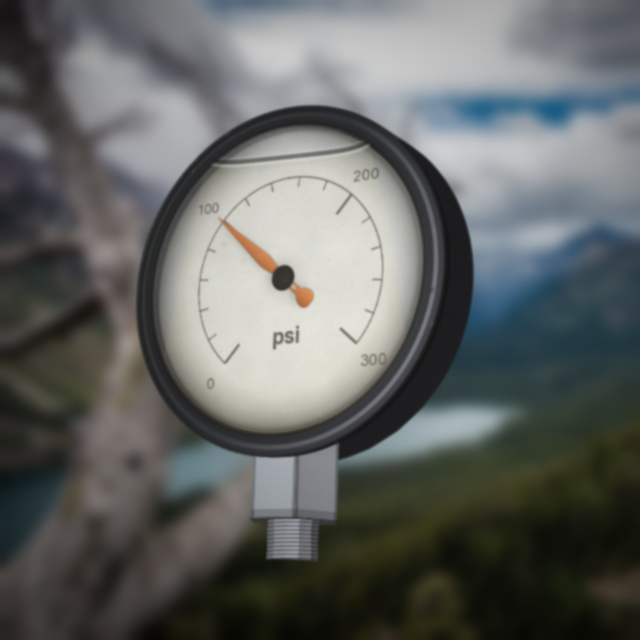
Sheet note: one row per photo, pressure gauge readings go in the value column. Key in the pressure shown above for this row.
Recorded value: 100 psi
